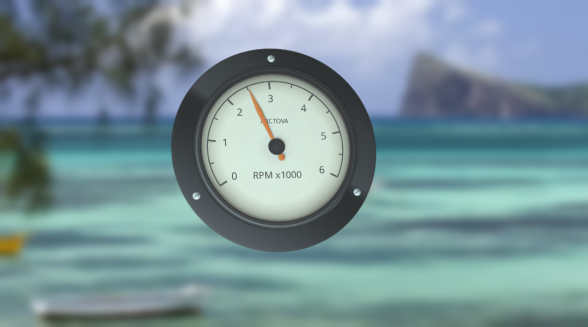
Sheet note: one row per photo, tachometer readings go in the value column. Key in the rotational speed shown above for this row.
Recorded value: 2500 rpm
